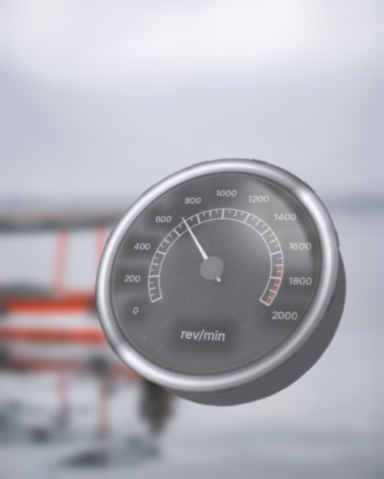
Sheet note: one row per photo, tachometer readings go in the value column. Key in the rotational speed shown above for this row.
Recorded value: 700 rpm
